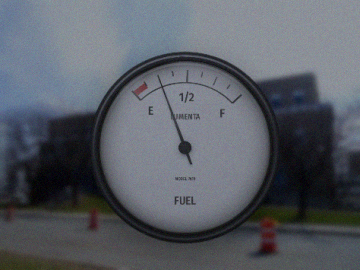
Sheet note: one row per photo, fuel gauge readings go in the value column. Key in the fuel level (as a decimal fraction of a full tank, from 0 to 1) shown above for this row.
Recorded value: 0.25
